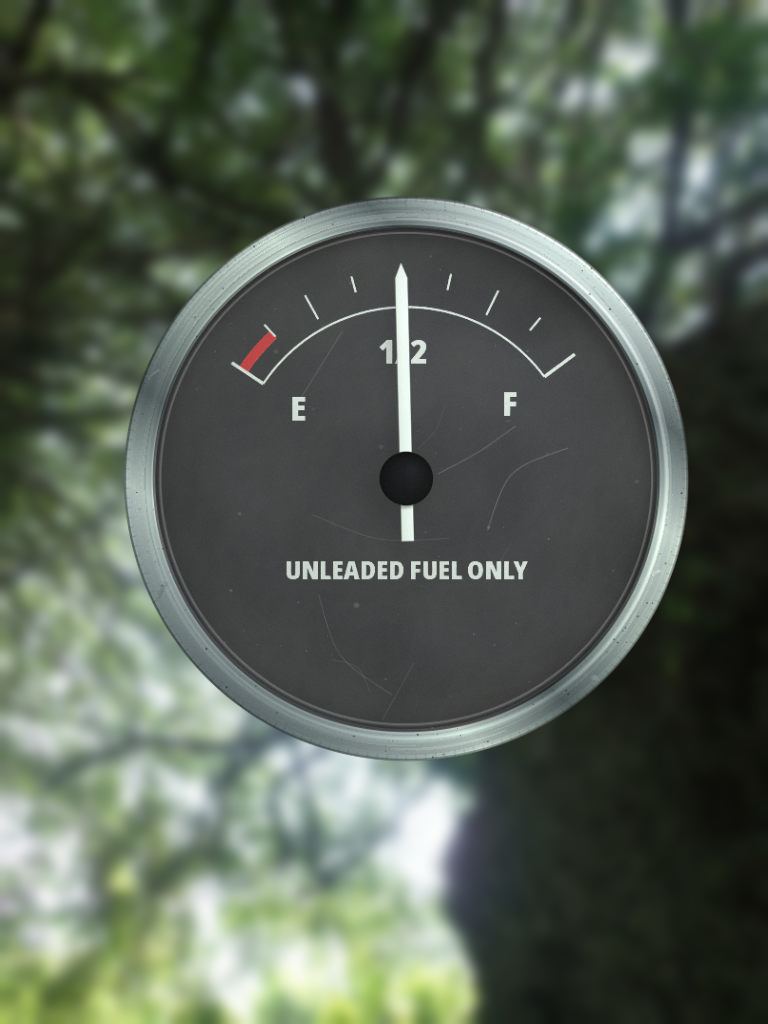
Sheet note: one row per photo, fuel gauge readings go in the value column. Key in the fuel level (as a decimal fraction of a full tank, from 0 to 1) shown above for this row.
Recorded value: 0.5
